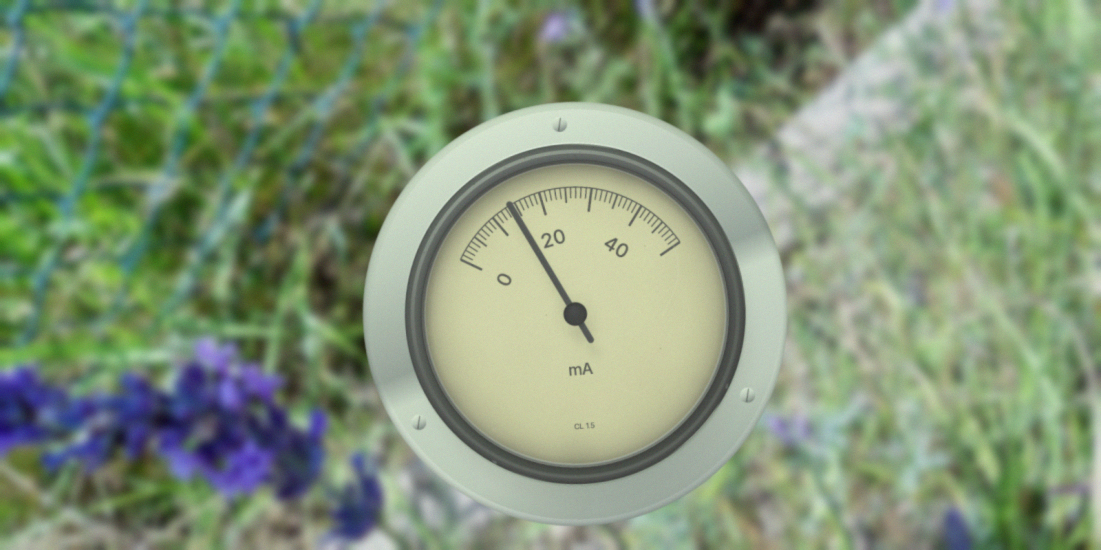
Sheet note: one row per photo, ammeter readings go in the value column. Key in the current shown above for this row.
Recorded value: 14 mA
